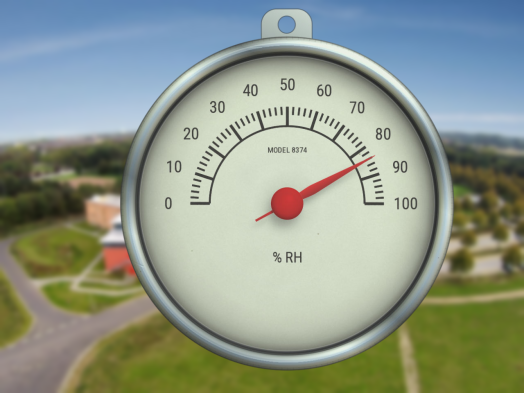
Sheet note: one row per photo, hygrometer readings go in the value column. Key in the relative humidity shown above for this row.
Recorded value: 84 %
